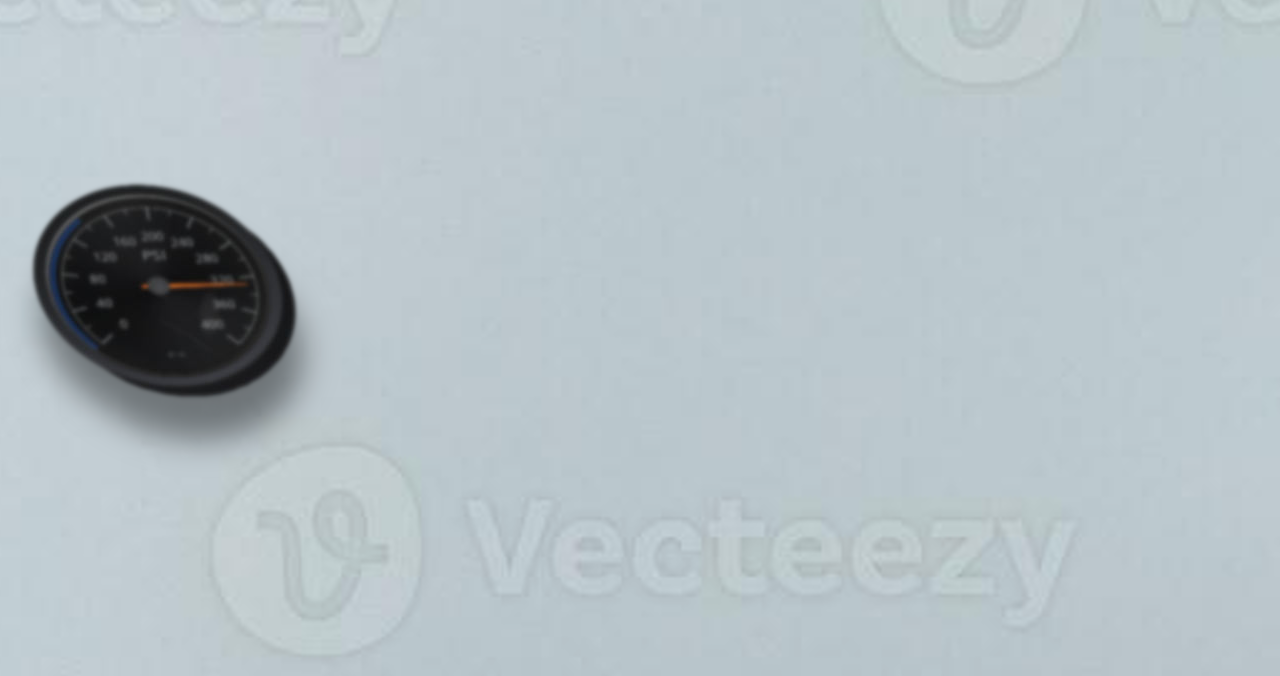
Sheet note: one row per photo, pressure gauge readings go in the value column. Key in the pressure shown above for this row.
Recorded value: 330 psi
